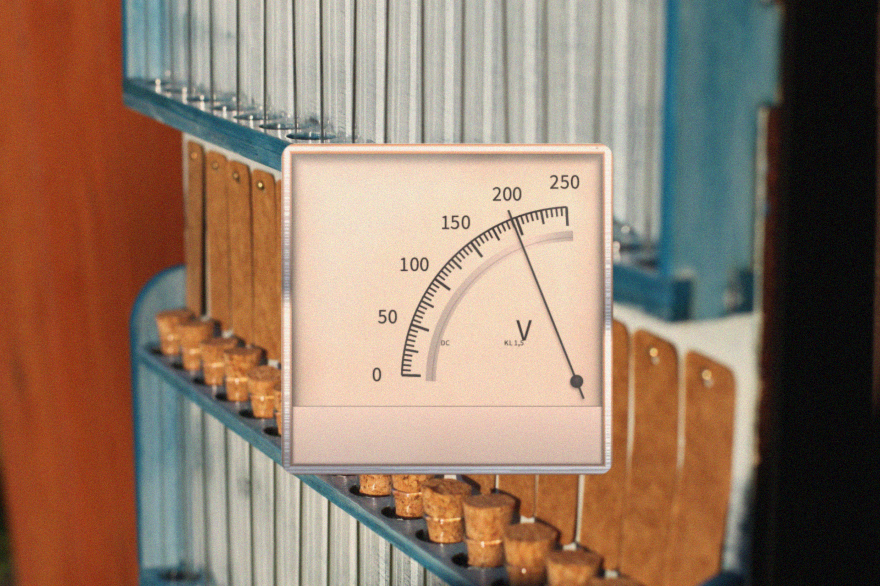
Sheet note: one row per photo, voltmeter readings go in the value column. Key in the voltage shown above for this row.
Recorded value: 195 V
